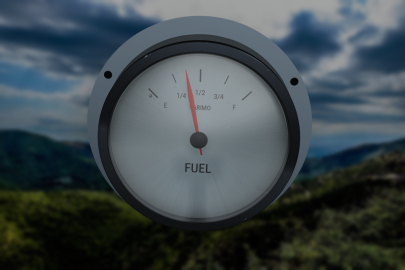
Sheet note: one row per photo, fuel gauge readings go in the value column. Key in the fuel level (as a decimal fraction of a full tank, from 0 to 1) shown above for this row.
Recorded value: 0.375
